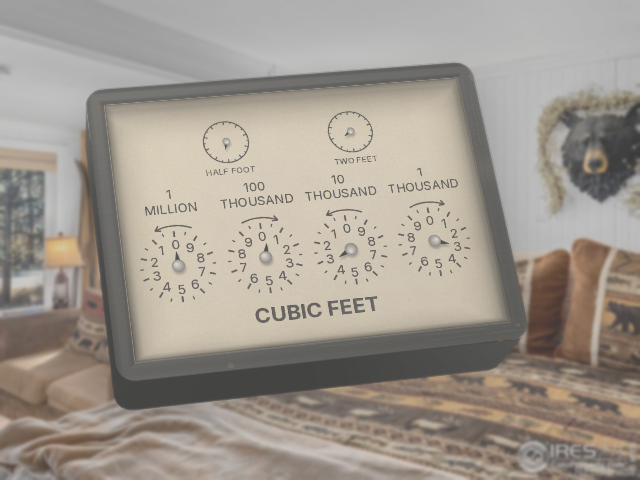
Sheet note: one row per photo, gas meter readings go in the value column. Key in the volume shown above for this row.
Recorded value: 3300 ft³
